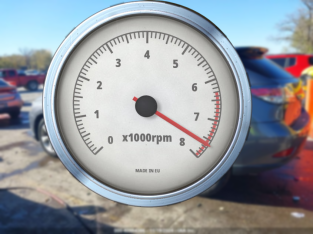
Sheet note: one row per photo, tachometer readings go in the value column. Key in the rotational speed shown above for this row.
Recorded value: 7600 rpm
